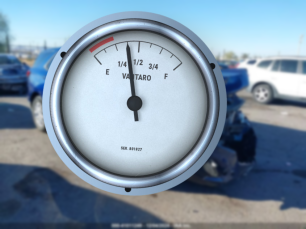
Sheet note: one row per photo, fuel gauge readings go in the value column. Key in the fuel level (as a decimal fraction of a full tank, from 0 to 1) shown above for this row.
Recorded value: 0.375
